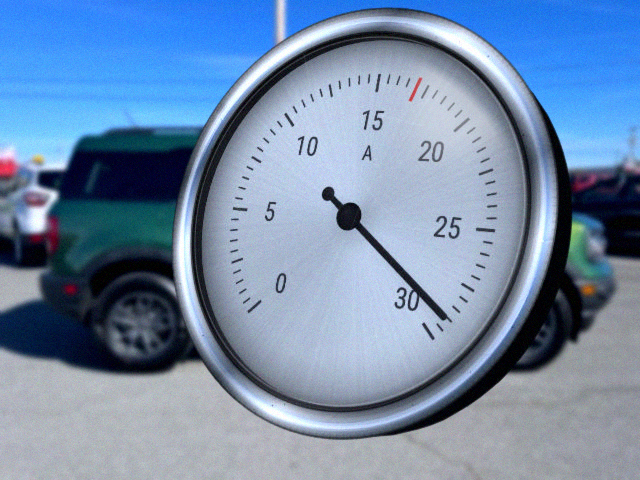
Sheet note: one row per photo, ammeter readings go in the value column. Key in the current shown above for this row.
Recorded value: 29 A
